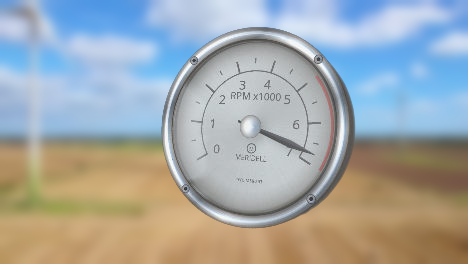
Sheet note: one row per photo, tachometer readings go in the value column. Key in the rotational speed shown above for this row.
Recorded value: 6750 rpm
